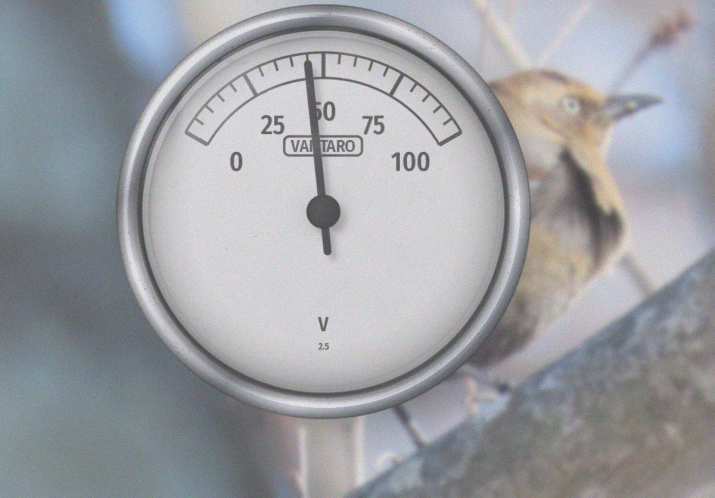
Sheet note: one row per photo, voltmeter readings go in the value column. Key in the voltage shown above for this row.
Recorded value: 45 V
